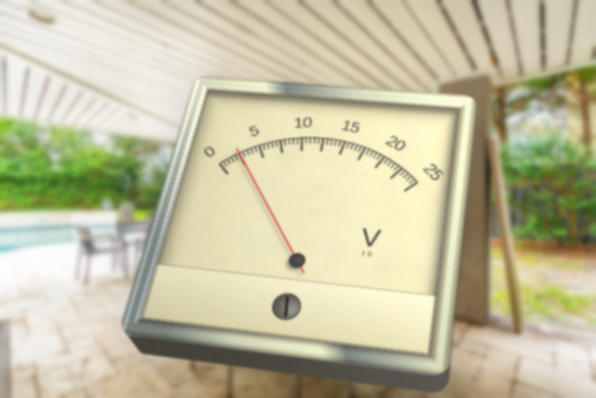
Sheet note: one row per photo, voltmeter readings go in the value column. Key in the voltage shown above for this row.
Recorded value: 2.5 V
